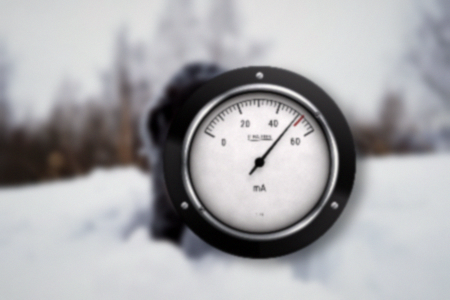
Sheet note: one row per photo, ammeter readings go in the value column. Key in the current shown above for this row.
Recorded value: 50 mA
